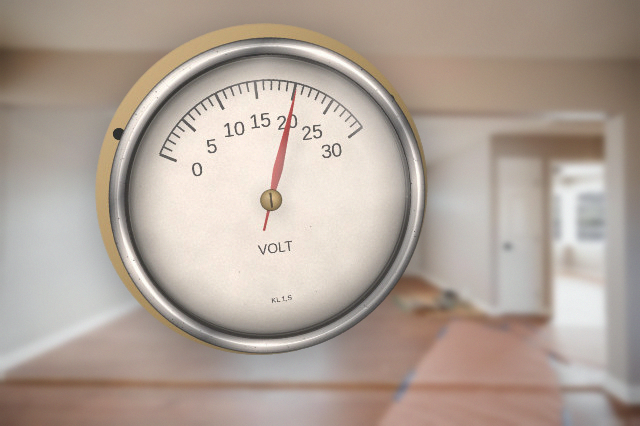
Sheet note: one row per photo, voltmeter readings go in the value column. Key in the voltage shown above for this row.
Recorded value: 20 V
